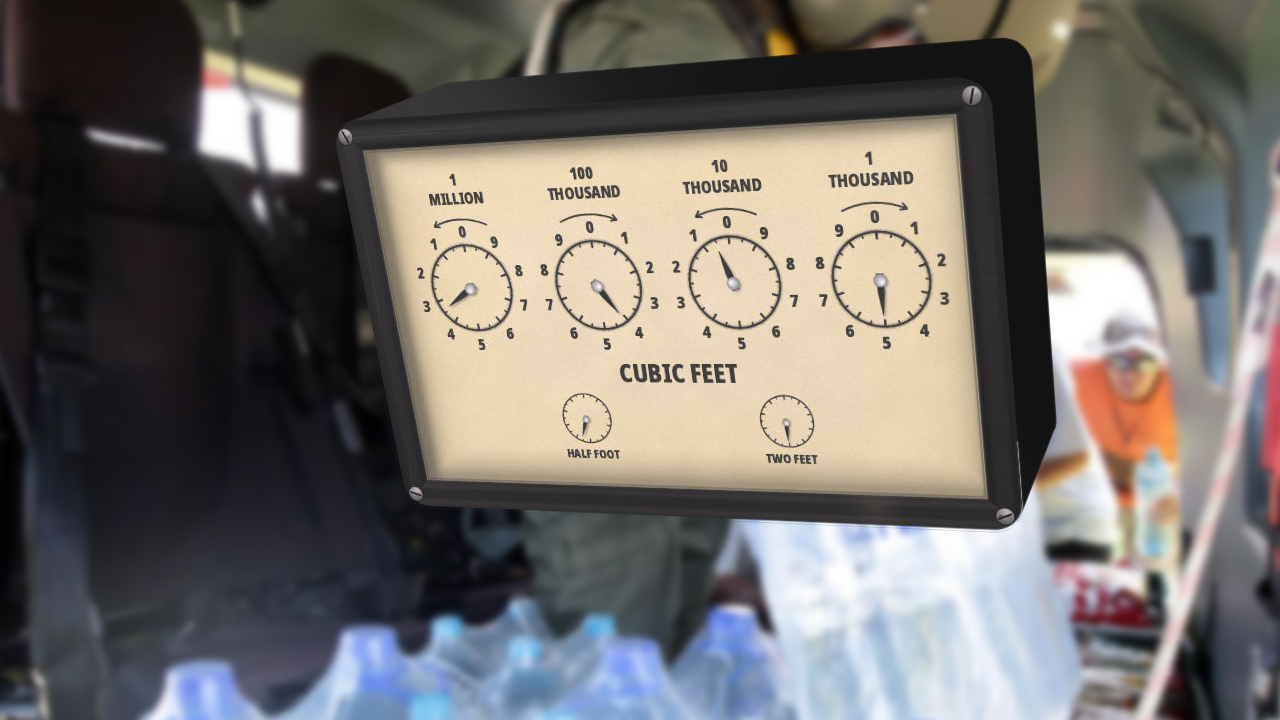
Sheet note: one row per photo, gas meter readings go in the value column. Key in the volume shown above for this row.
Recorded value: 340500 ft³
